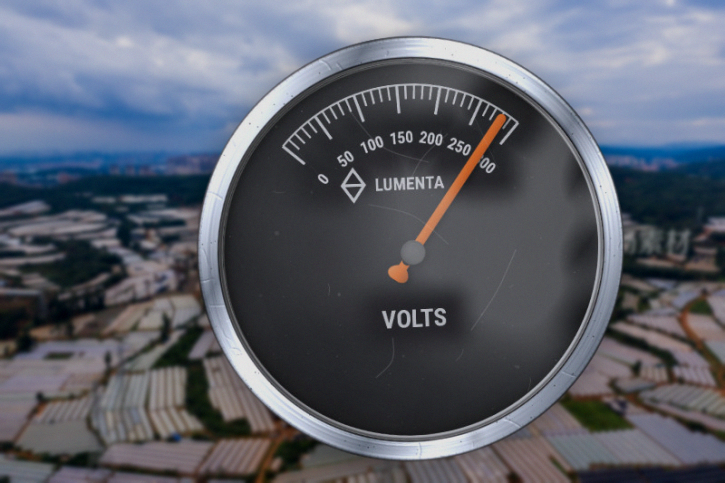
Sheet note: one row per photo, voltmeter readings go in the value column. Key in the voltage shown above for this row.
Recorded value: 280 V
